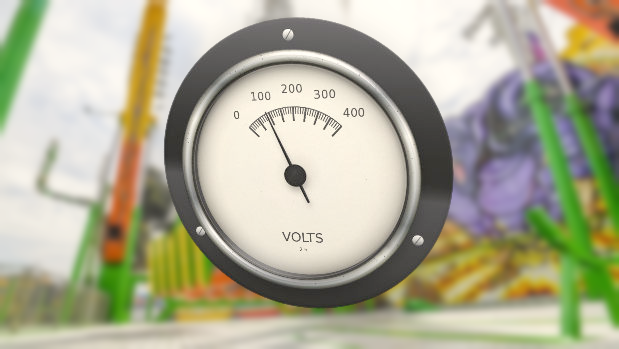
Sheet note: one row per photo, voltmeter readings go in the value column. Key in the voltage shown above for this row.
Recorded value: 100 V
